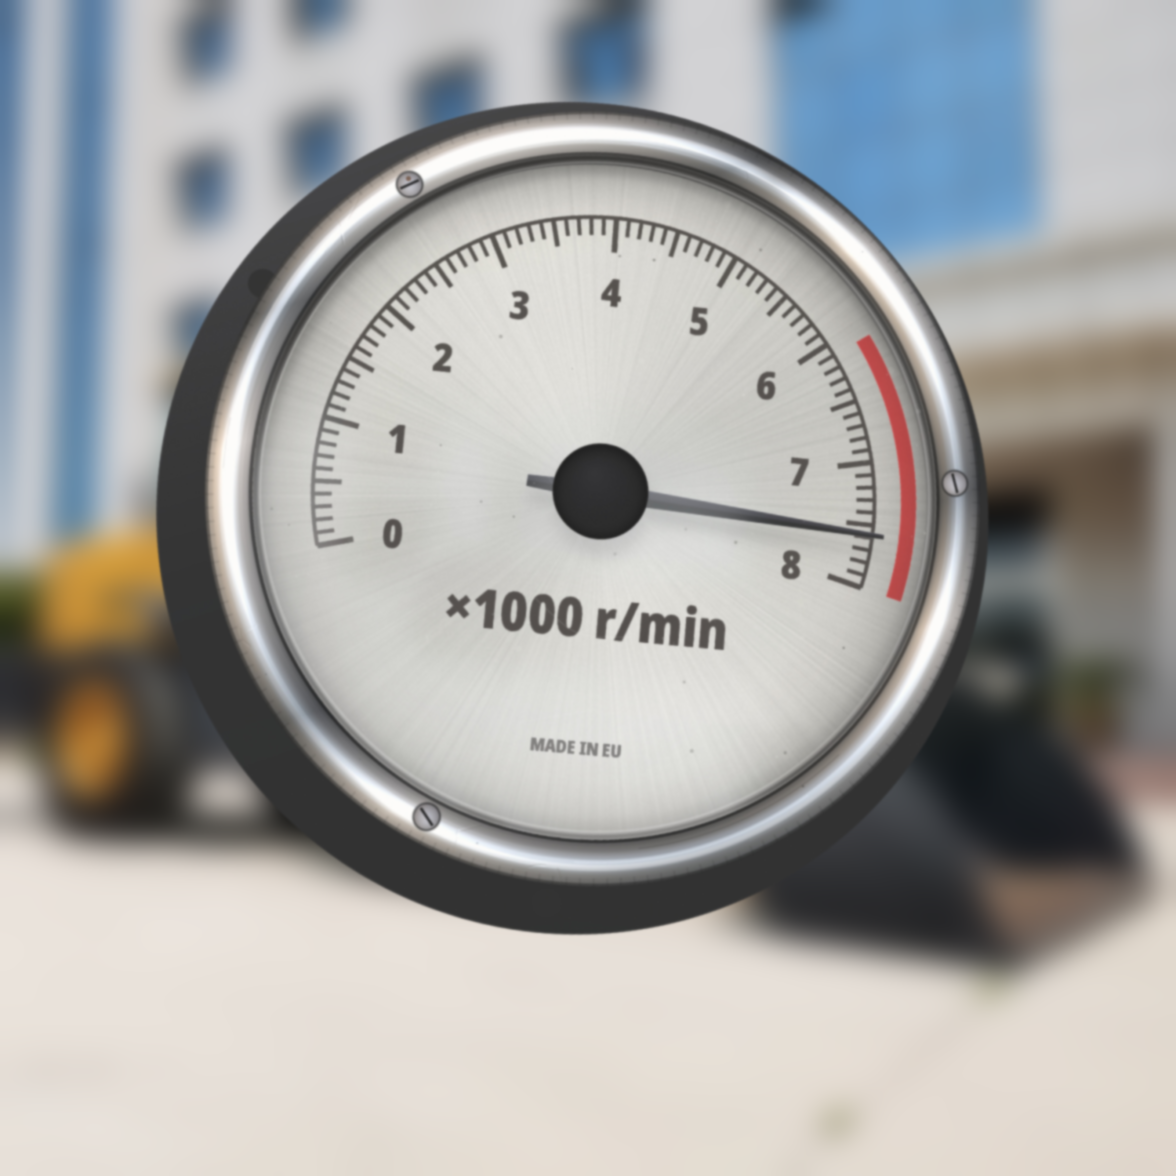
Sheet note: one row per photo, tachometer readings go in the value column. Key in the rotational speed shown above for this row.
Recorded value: 7600 rpm
